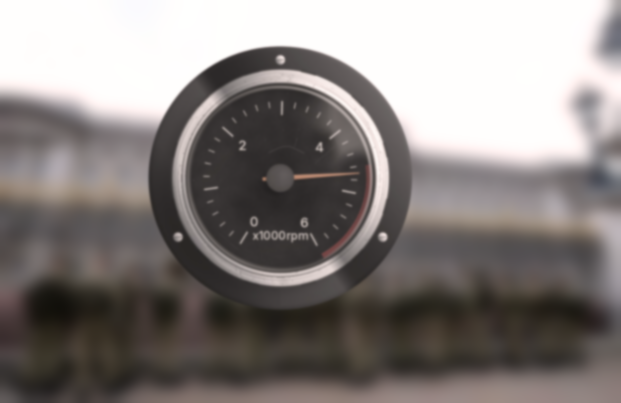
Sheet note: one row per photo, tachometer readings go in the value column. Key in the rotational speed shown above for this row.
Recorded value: 4700 rpm
